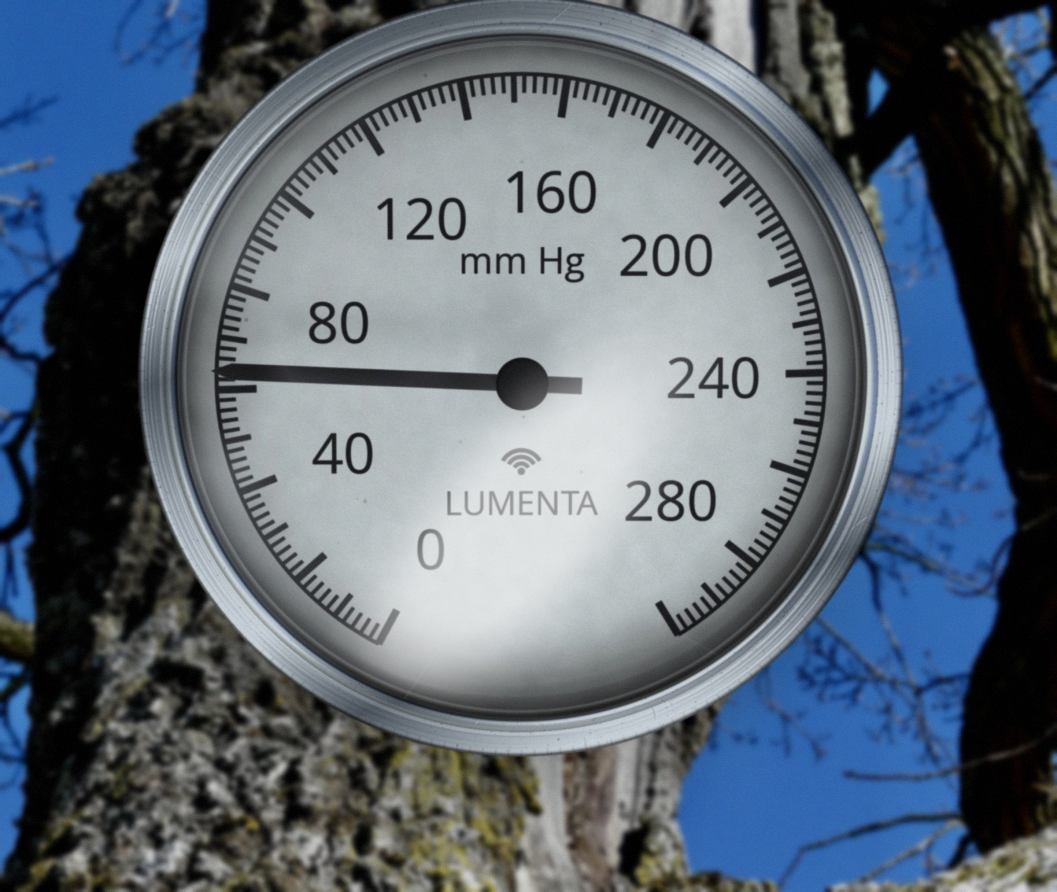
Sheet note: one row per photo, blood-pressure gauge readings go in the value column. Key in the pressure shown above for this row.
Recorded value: 64 mmHg
